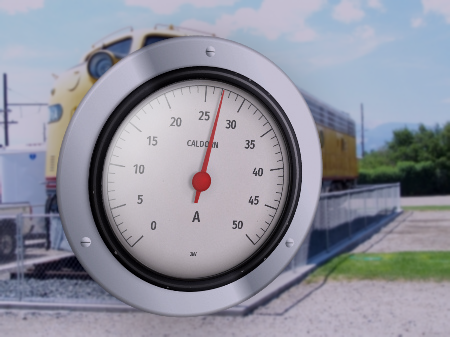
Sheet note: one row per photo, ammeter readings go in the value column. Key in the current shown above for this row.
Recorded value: 27 A
